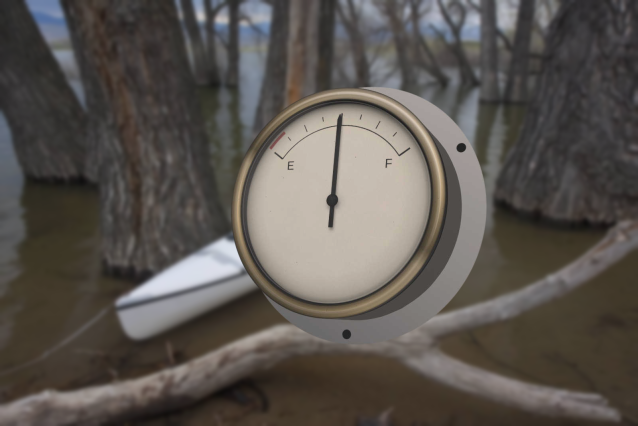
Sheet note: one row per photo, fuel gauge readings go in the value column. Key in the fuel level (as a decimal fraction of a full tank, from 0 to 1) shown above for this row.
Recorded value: 0.5
